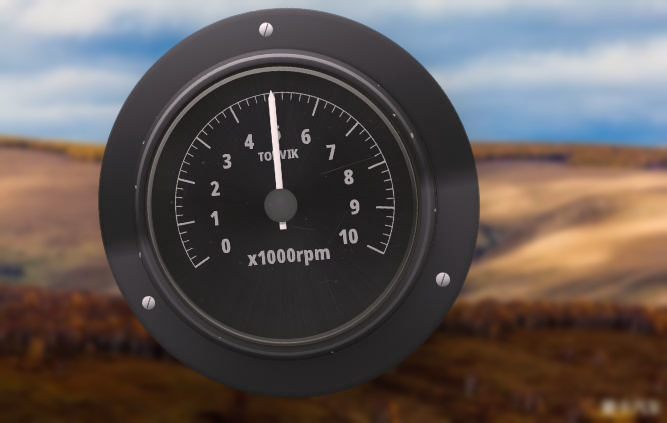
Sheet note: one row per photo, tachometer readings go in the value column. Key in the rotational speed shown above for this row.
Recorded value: 5000 rpm
